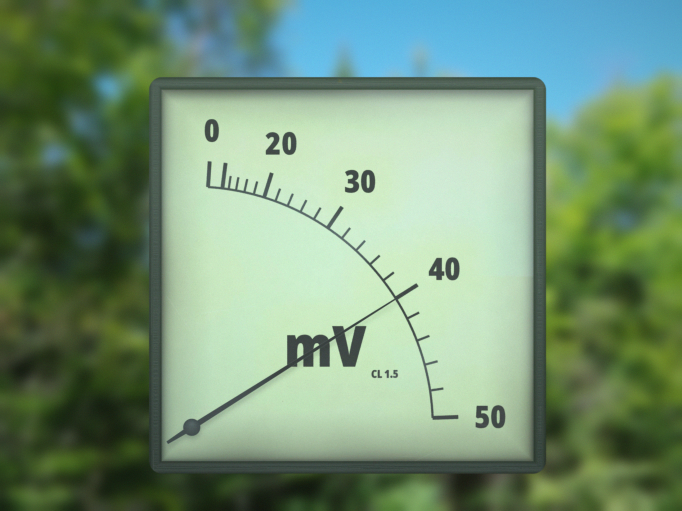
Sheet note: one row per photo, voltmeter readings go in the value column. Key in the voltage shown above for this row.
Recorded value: 40 mV
